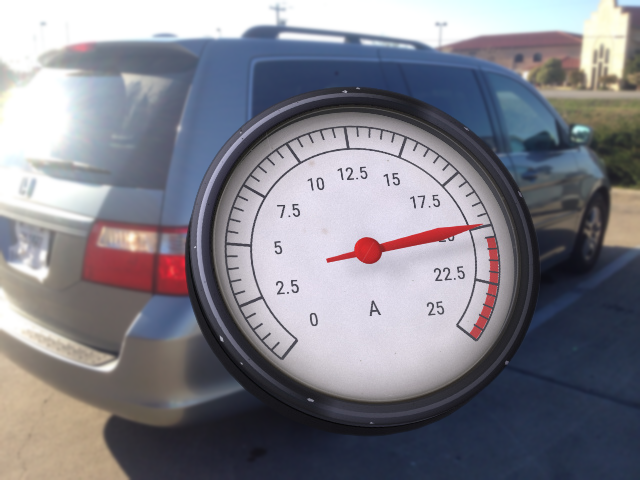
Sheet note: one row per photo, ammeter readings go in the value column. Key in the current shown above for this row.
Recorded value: 20 A
